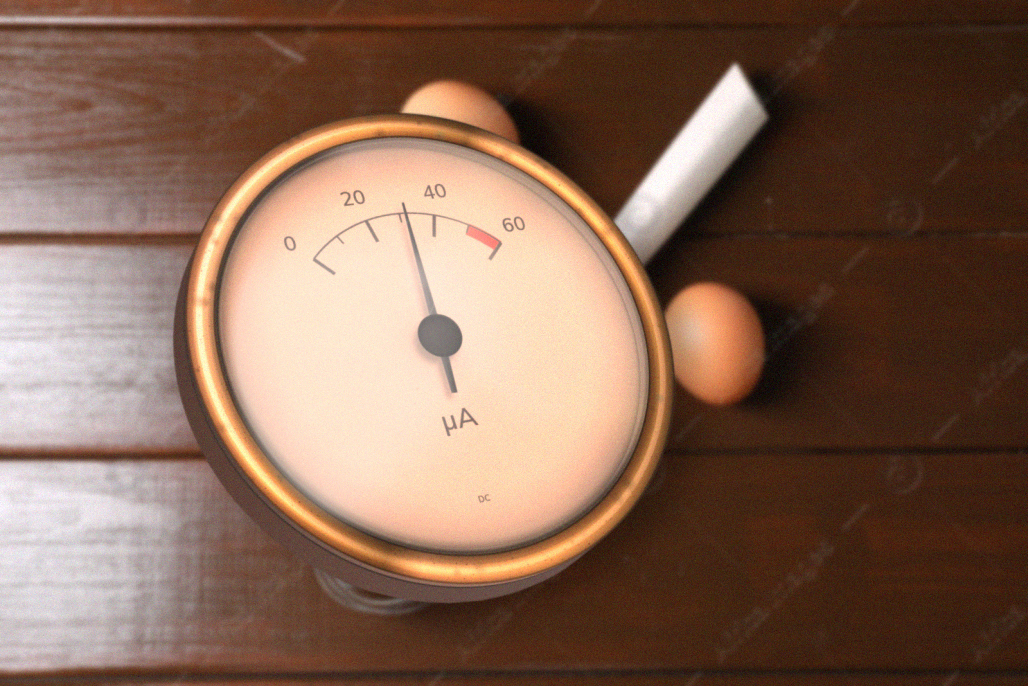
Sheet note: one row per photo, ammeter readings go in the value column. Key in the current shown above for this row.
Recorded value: 30 µA
